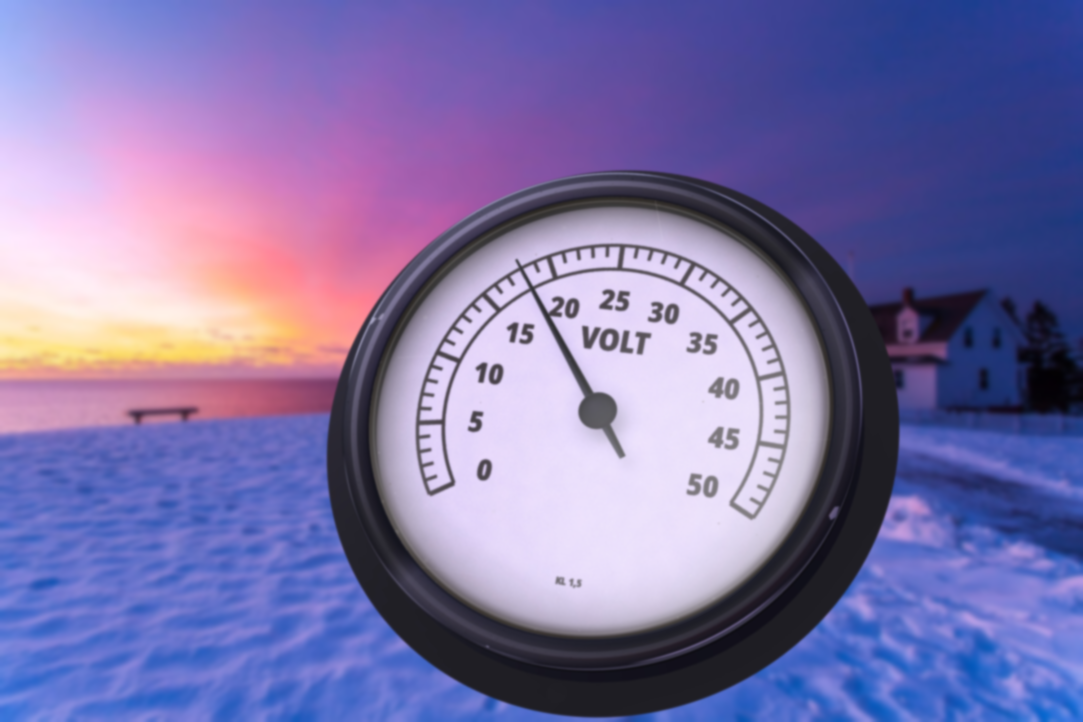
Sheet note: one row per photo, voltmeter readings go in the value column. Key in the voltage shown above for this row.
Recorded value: 18 V
